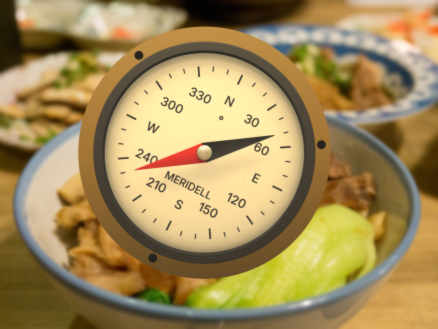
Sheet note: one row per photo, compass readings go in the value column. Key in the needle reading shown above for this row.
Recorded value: 230 °
